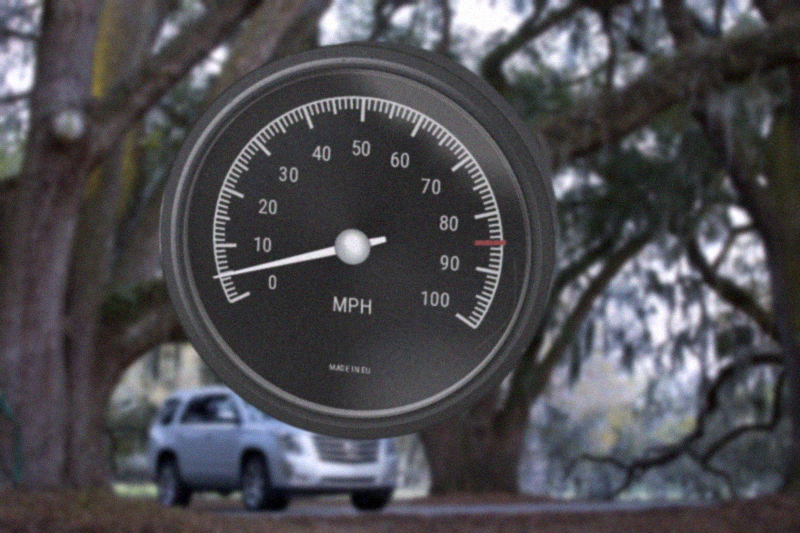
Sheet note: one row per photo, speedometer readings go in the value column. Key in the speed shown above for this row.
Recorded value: 5 mph
